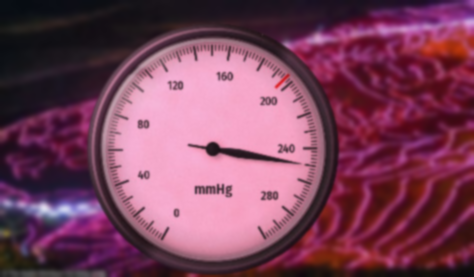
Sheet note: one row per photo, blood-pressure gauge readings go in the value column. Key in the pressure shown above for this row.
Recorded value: 250 mmHg
